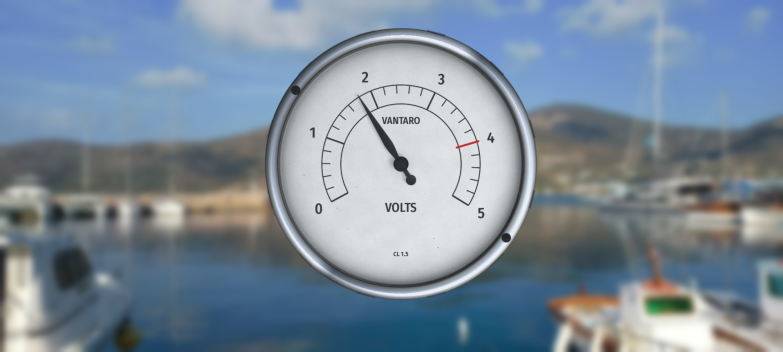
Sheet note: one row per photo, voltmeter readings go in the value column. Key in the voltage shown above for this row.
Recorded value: 1.8 V
